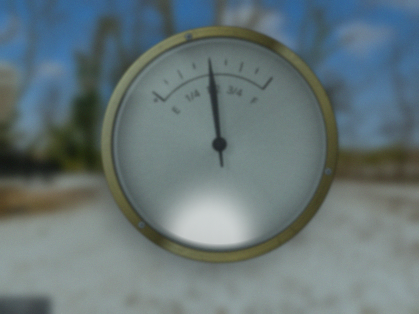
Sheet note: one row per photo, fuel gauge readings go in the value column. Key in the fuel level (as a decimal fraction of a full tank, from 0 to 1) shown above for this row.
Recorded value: 0.5
